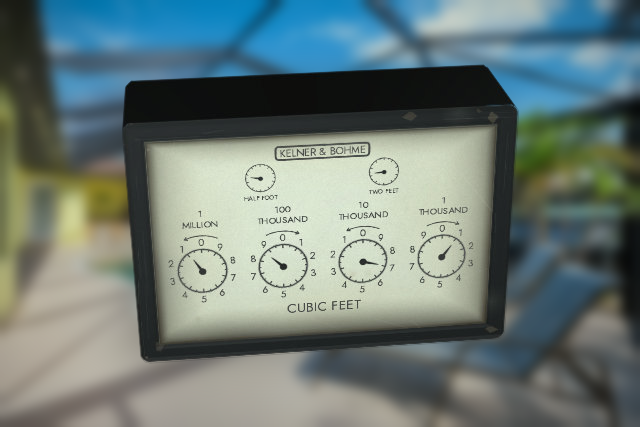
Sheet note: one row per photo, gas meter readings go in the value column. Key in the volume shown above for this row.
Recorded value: 87100 ft³
